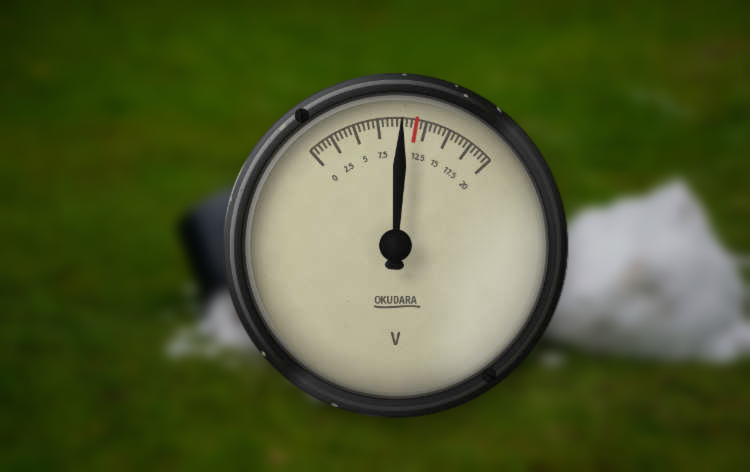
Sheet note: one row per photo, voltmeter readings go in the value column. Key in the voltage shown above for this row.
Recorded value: 10 V
